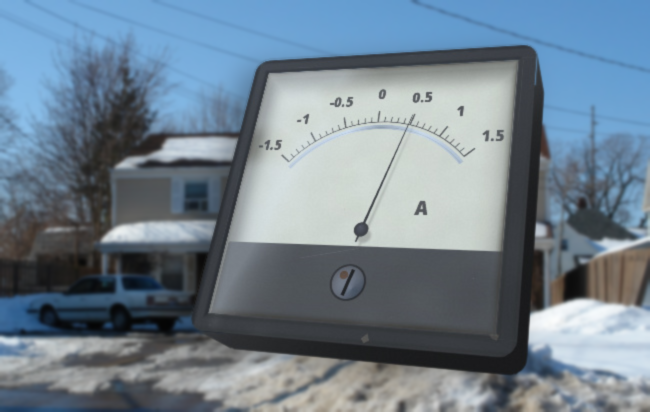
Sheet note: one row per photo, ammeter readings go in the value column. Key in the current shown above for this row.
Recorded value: 0.5 A
